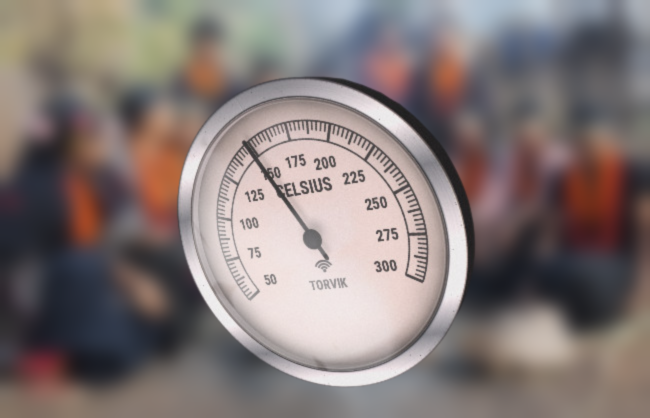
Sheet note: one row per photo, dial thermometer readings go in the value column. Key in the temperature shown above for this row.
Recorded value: 150 °C
